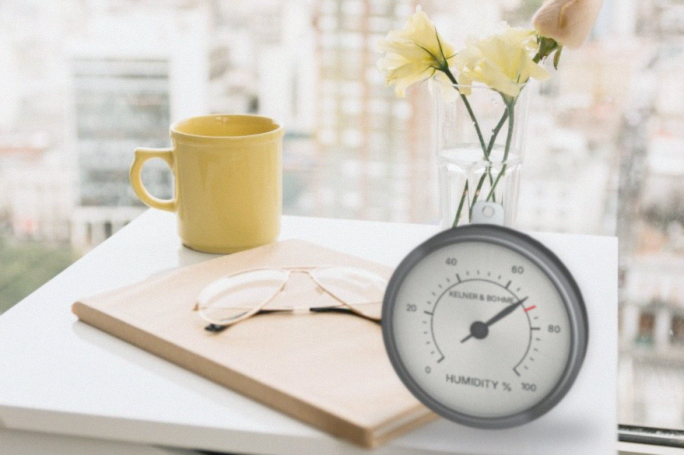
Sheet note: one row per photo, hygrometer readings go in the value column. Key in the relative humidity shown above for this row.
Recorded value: 68 %
